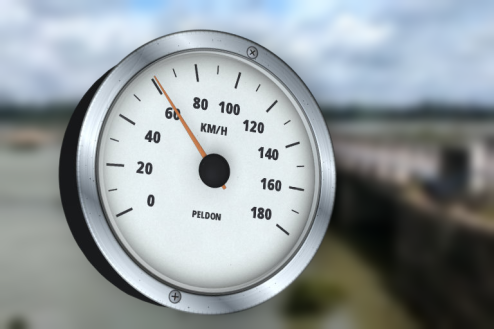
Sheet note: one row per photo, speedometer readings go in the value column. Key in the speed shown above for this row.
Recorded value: 60 km/h
